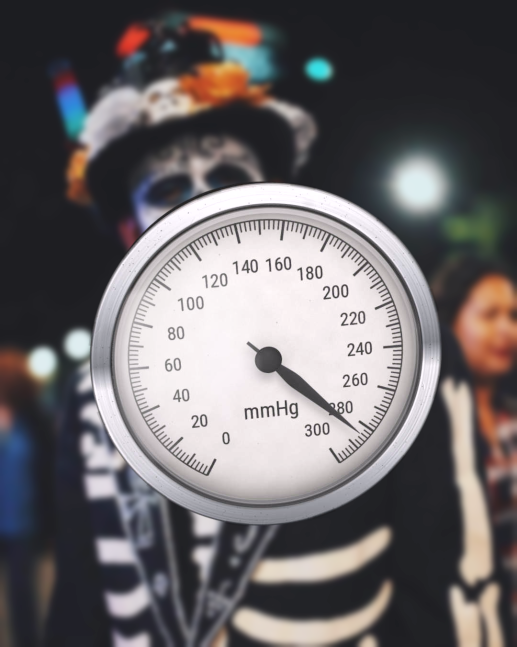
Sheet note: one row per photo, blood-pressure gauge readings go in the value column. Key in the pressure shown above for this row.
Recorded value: 284 mmHg
